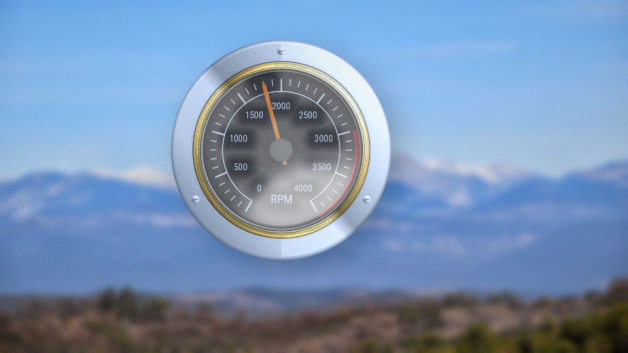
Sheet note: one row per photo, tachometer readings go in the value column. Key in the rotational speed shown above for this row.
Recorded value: 1800 rpm
